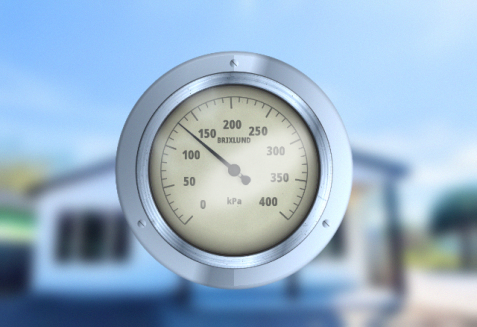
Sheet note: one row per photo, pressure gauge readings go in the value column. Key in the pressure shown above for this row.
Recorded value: 130 kPa
